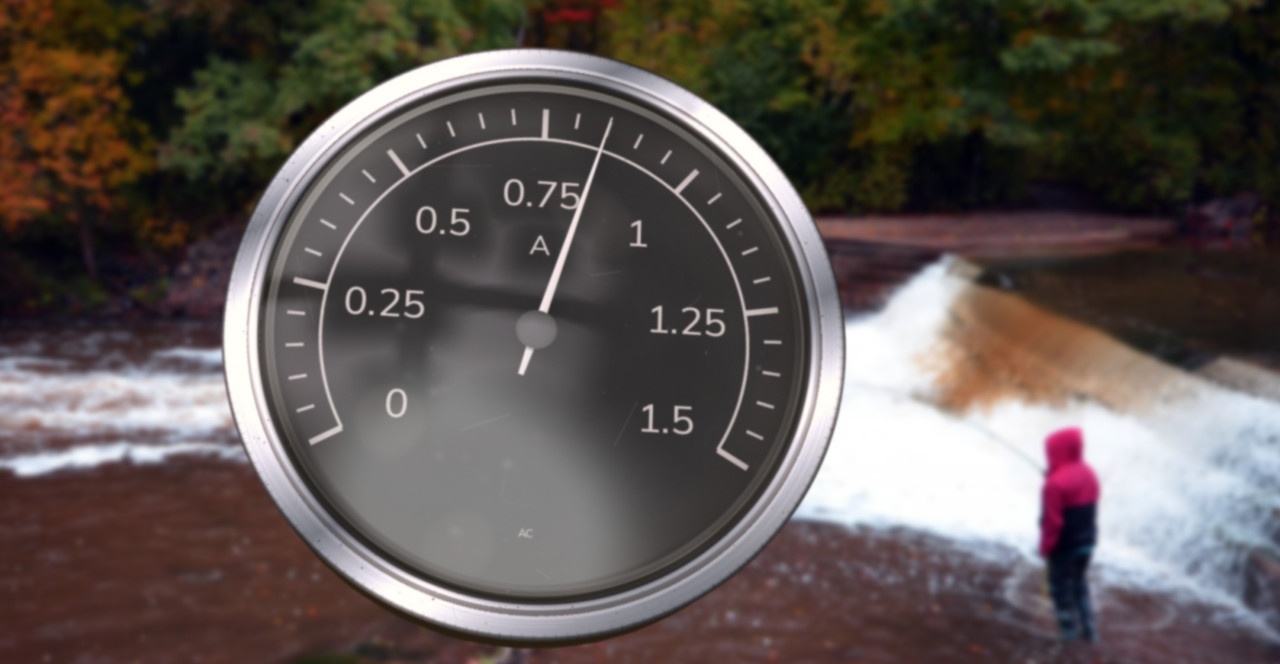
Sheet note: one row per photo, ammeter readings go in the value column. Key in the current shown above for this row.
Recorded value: 0.85 A
